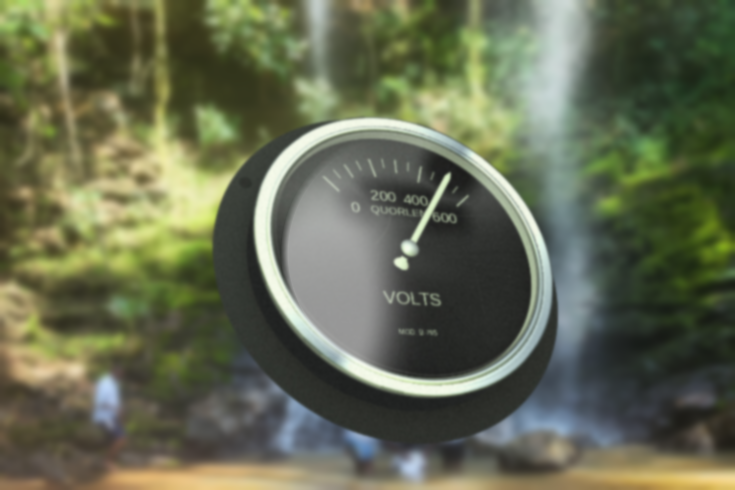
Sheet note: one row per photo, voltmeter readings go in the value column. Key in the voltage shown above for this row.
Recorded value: 500 V
